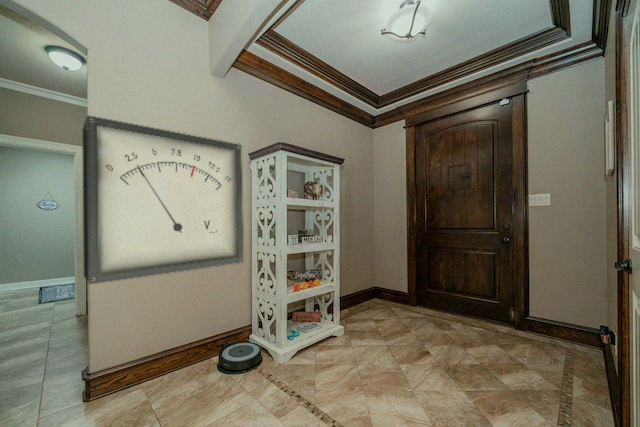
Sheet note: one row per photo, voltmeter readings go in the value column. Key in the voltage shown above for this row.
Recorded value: 2.5 V
